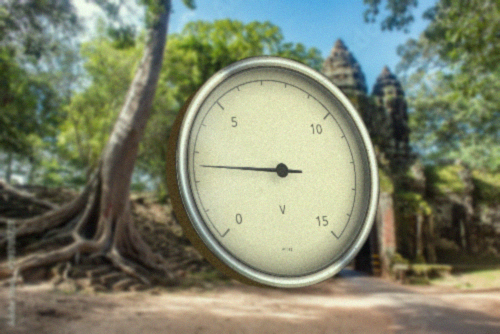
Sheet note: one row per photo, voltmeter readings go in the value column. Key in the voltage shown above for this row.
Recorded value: 2.5 V
